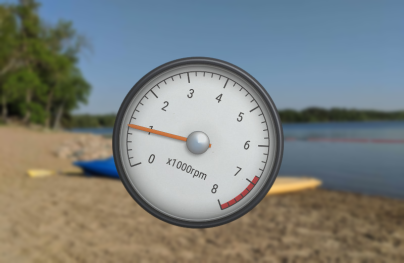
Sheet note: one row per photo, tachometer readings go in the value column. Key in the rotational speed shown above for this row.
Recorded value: 1000 rpm
